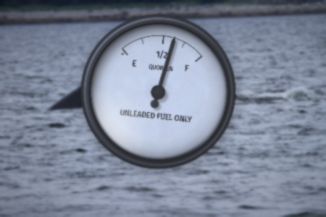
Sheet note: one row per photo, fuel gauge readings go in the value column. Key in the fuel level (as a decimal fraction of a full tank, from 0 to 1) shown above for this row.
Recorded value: 0.625
